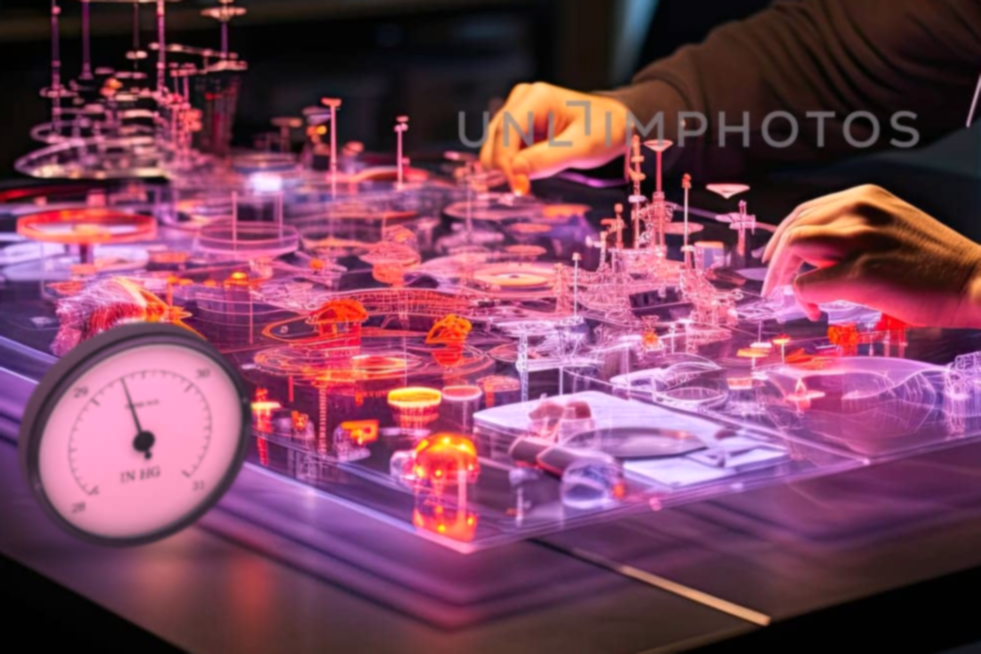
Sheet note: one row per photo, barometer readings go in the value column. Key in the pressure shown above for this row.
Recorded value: 29.3 inHg
